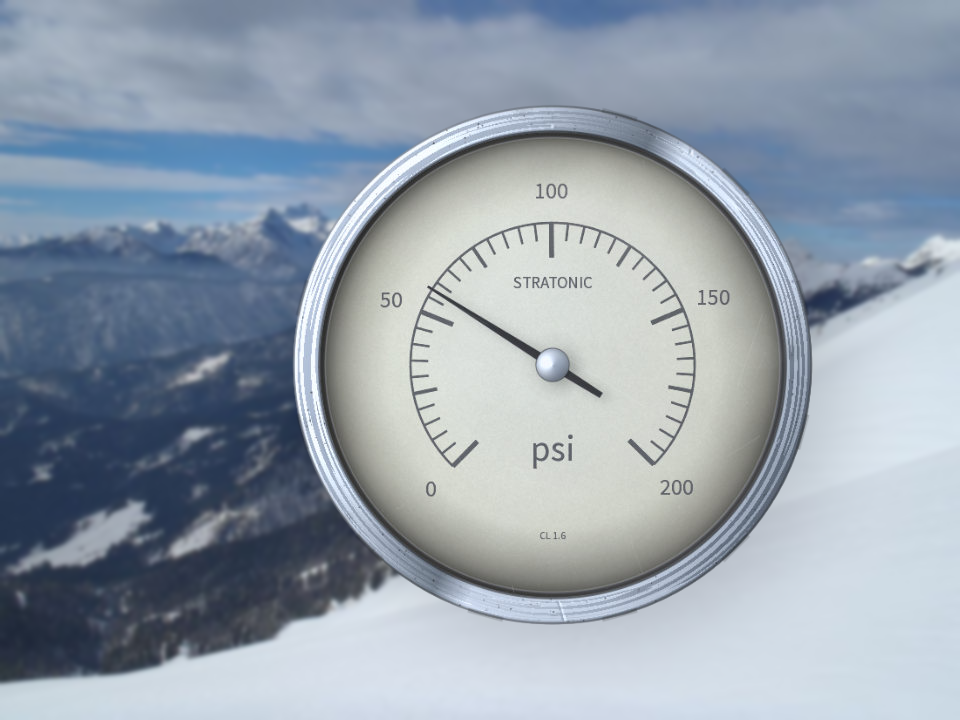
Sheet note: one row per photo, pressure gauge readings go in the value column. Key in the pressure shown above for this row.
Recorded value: 57.5 psi
